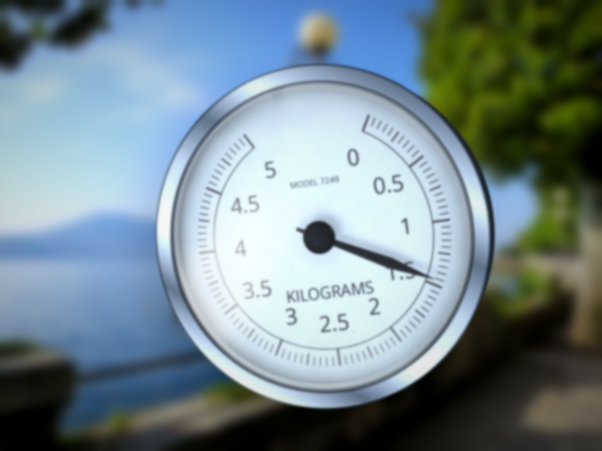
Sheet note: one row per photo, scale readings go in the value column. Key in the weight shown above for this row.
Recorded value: 1.45 kg
